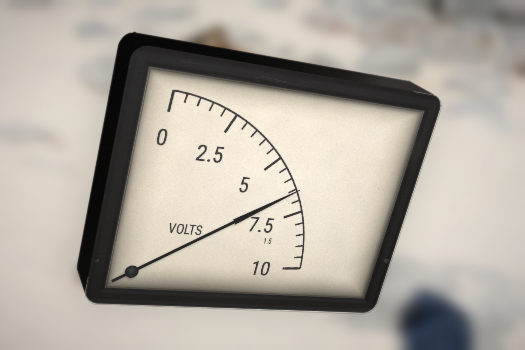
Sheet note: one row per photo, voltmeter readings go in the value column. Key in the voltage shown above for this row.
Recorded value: 6.5 V
